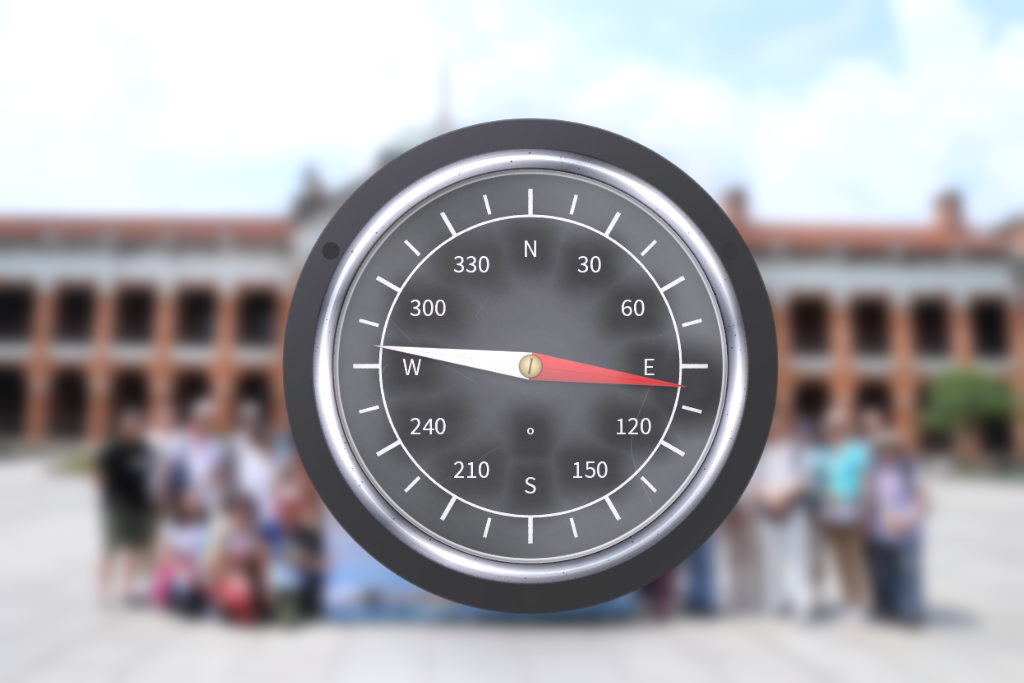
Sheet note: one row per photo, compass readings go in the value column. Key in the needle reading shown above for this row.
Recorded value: 97.5 °
